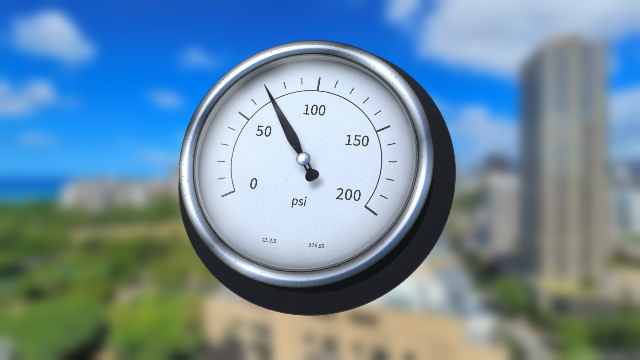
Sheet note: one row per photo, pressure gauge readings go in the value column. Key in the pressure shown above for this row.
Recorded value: 70 psi
